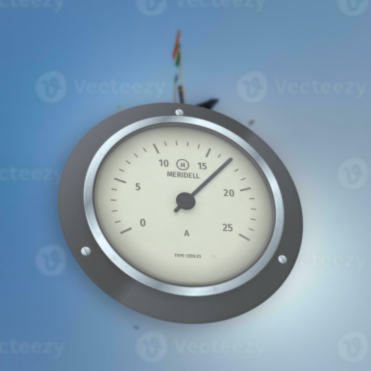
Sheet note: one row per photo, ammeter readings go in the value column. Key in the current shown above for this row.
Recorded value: 17 A
